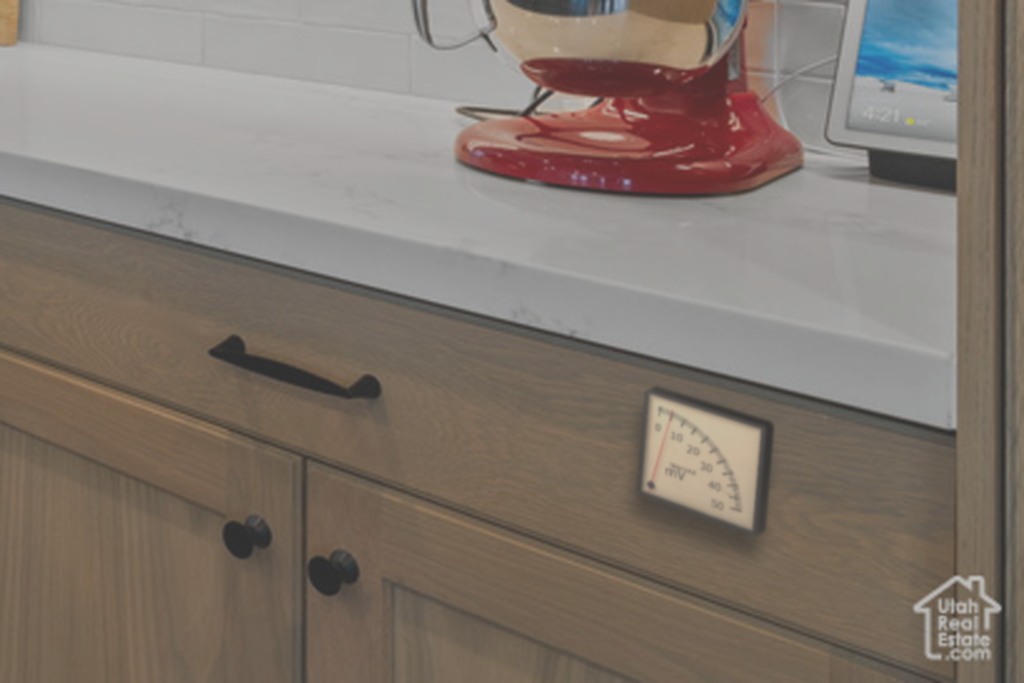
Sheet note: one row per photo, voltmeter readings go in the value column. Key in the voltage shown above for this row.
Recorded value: 5 mV
